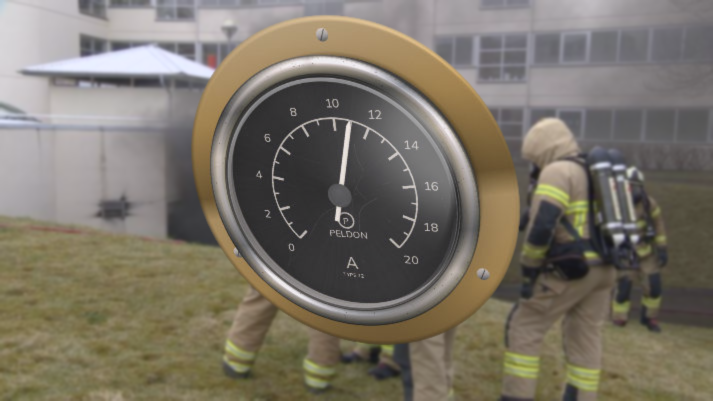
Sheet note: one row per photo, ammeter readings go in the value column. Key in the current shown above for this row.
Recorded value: 11 A
